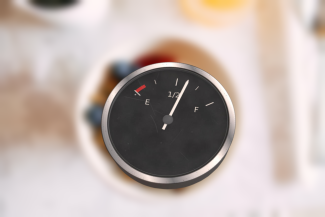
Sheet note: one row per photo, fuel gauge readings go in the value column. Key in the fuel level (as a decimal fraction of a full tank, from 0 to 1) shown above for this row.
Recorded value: 0.625
